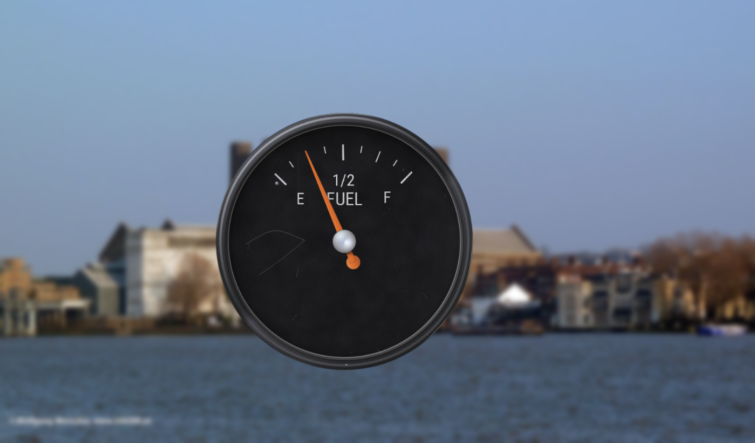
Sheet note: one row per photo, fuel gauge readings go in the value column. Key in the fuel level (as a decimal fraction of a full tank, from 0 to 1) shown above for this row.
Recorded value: 0.25
